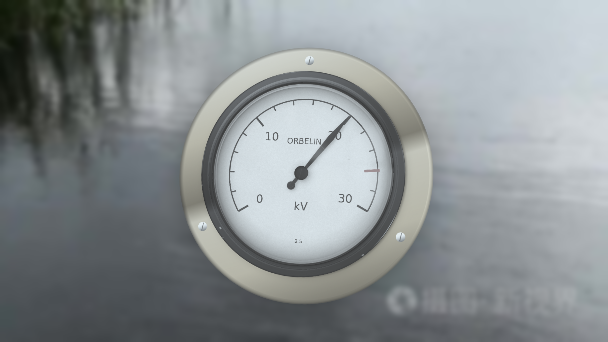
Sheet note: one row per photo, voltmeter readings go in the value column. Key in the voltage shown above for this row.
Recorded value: 20 kV
